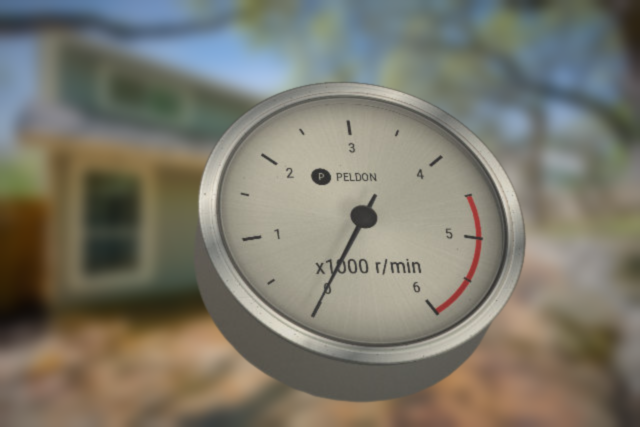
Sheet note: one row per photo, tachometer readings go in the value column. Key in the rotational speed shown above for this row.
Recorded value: 0 rpm
